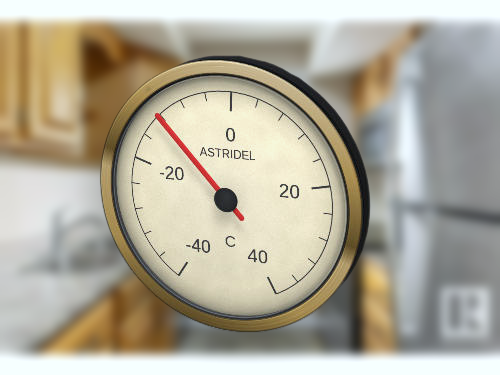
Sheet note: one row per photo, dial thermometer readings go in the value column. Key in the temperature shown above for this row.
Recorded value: -12 °C
